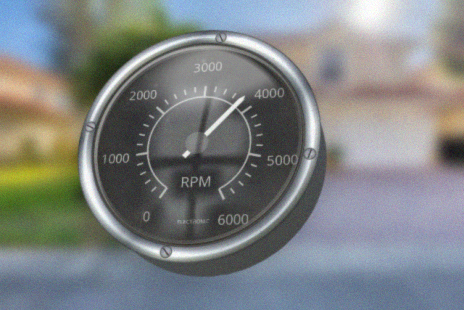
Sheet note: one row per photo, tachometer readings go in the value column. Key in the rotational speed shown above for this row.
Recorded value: 3800 rpm
